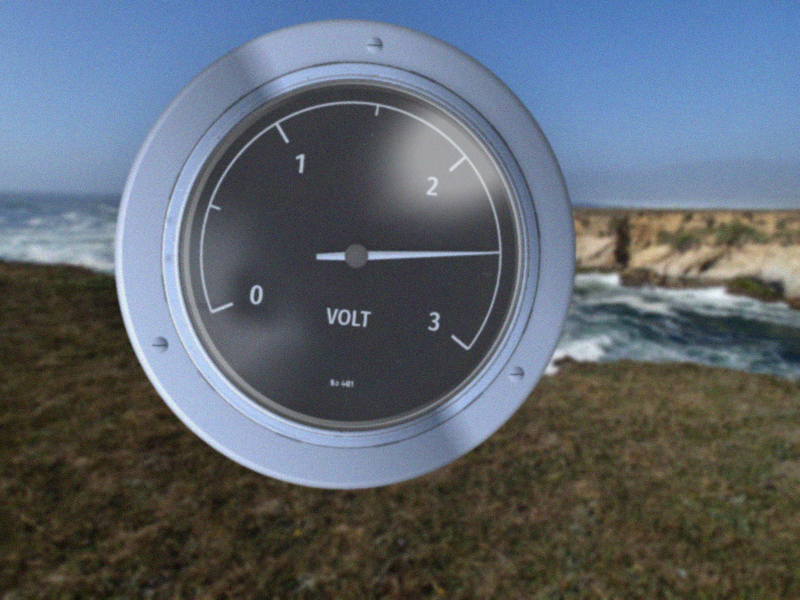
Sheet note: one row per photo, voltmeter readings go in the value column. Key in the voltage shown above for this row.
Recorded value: 2.5 V
